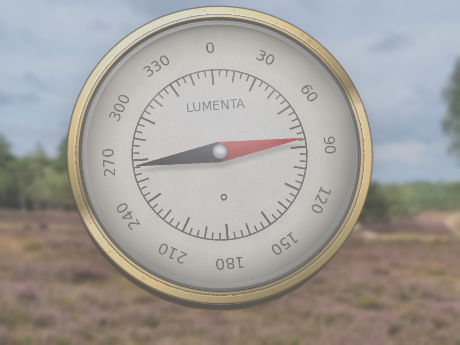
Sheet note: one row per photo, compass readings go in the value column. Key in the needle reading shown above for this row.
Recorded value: 85 °
